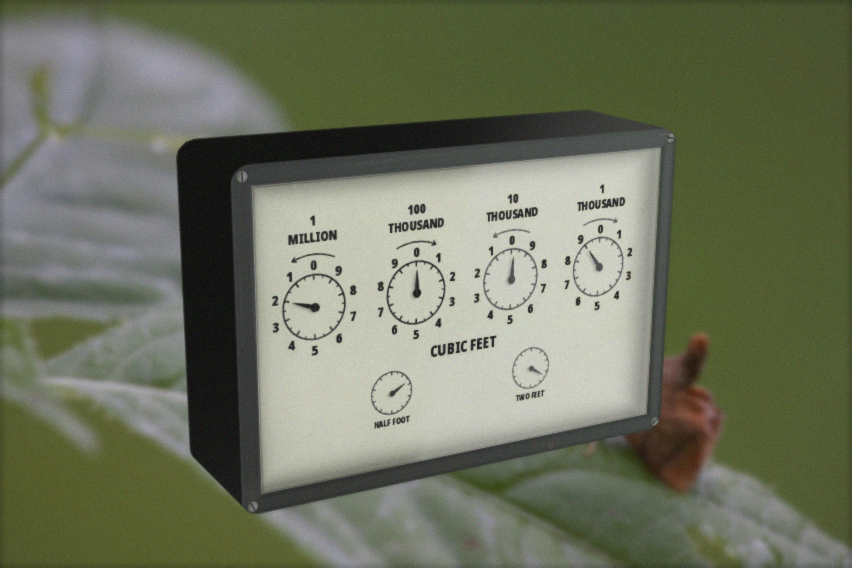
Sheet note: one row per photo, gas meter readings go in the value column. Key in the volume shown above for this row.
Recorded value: 199900 ft³
